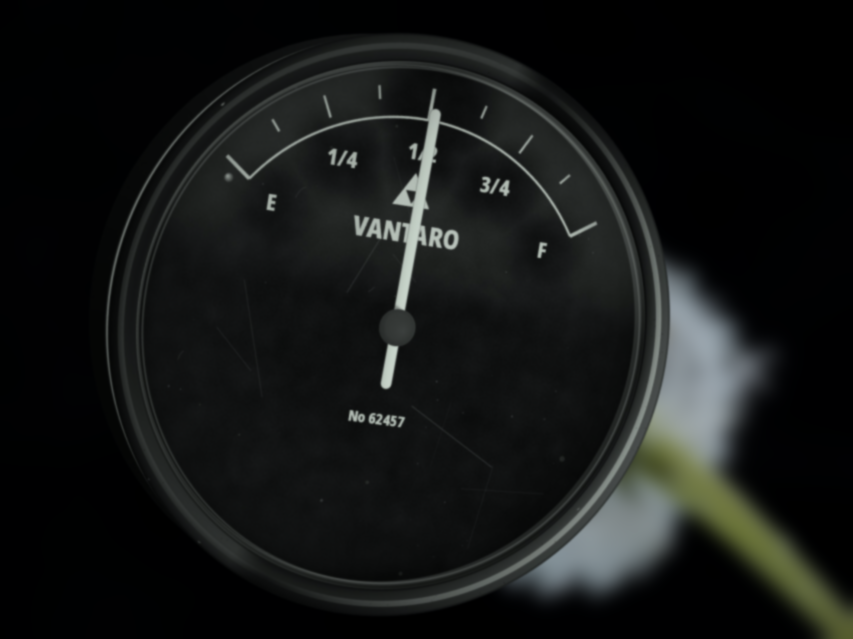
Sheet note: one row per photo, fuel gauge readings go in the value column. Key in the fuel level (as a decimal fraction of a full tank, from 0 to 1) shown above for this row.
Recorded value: 0.5
